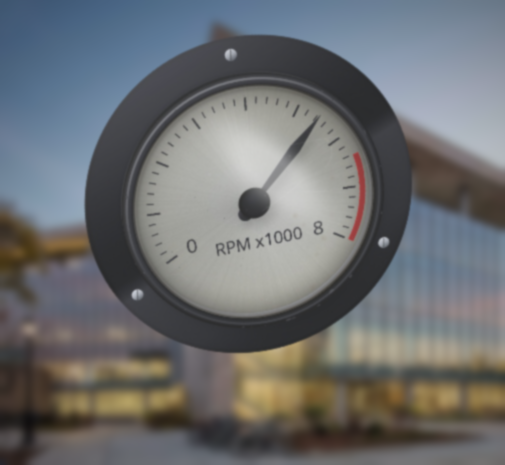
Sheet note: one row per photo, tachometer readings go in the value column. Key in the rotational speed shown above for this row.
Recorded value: 5400 rpm
